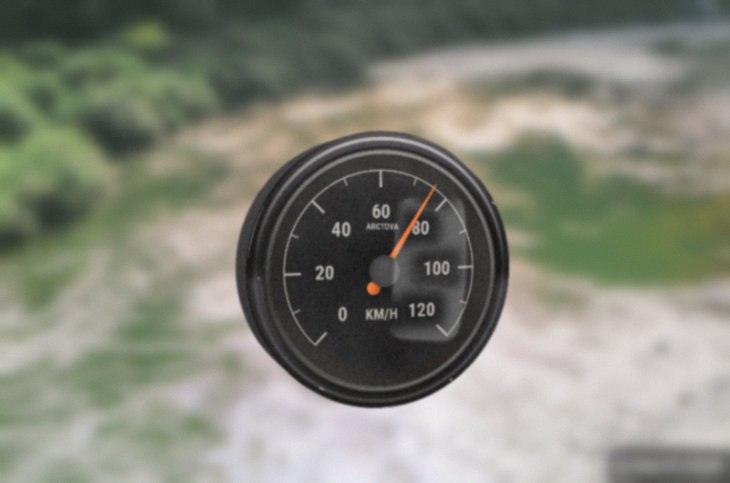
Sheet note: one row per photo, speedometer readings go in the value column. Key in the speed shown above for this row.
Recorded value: 75 km/h
